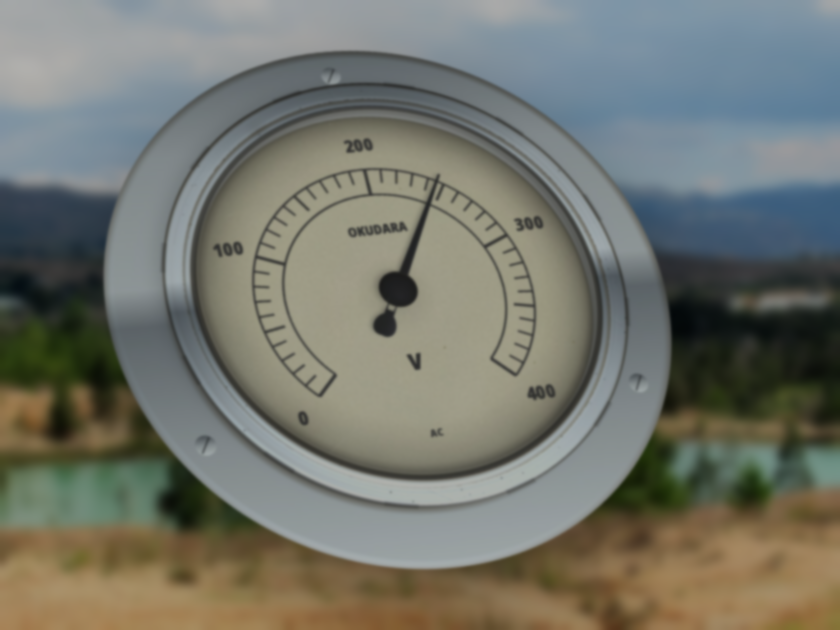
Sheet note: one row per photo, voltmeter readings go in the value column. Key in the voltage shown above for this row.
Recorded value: 245 V
